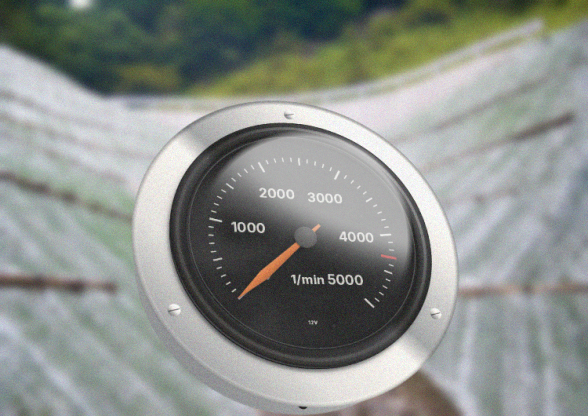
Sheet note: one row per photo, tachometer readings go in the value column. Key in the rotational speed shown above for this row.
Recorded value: 0 rpm
